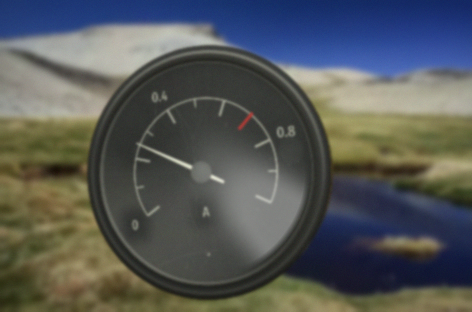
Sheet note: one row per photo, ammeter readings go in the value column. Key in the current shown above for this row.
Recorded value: 0.25 A
